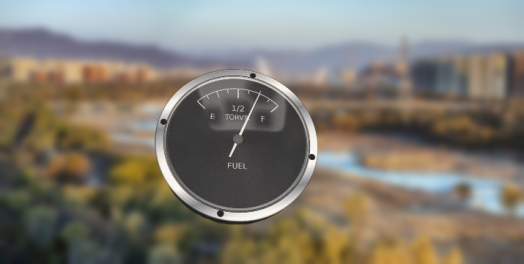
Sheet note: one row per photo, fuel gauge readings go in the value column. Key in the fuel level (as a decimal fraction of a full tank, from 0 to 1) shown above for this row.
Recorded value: 0.75
